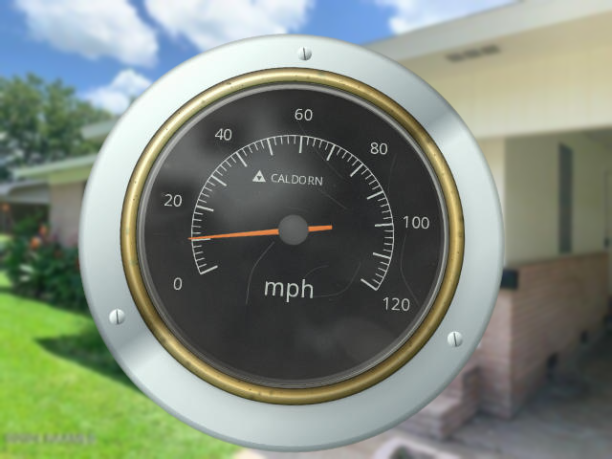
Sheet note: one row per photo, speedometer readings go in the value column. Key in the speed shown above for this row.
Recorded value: 10 mph
